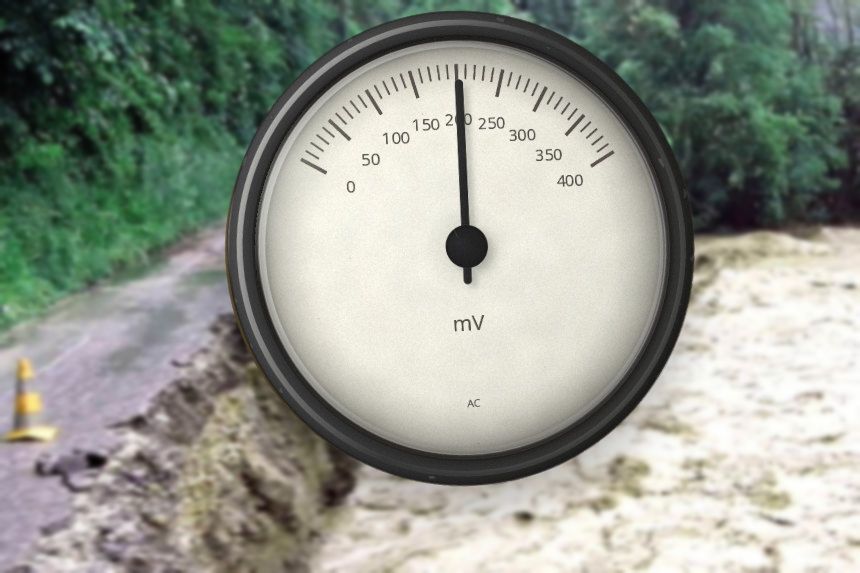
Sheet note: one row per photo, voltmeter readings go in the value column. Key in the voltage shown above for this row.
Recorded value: 200 mV
